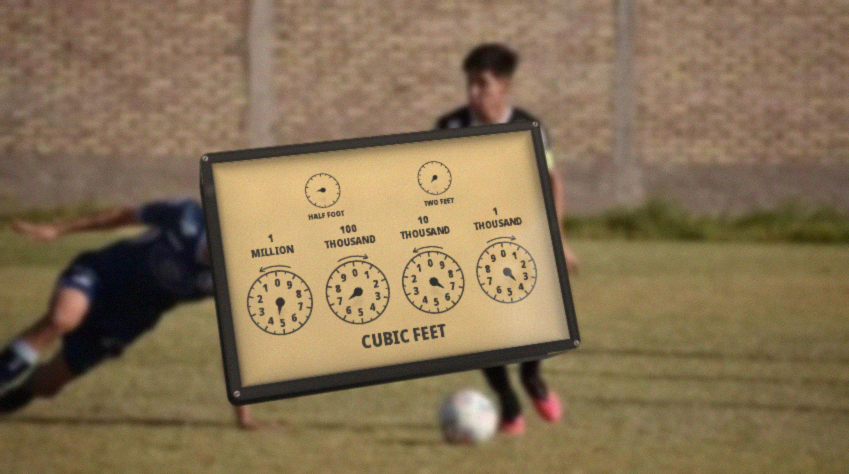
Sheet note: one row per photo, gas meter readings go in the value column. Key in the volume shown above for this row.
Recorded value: 466400 ft³
